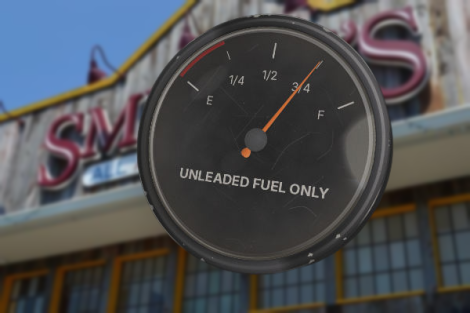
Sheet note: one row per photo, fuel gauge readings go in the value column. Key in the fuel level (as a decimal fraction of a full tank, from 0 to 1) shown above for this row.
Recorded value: 0.75
